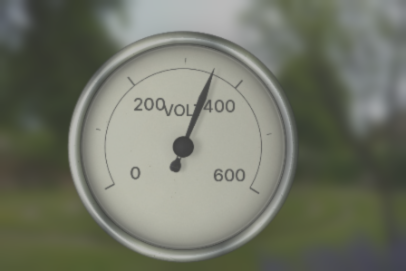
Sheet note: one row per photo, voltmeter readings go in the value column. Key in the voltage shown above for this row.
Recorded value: 350 V
